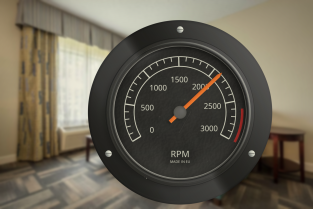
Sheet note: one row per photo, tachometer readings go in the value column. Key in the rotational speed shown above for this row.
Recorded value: 2100 rpm
